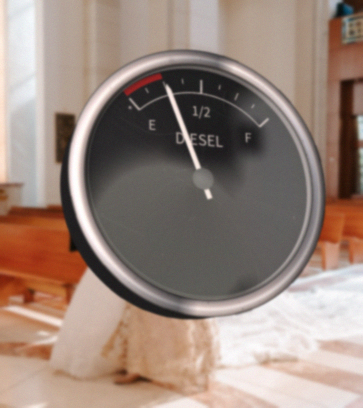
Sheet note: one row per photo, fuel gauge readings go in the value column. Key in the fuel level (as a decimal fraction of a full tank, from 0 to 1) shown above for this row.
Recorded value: 0.25
